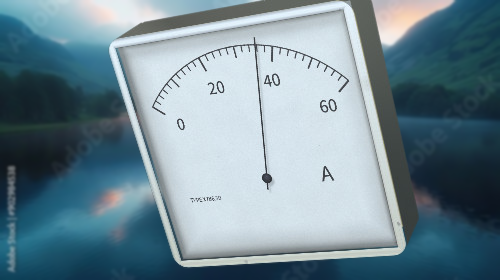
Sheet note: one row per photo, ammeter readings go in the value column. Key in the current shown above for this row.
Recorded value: 36 A
